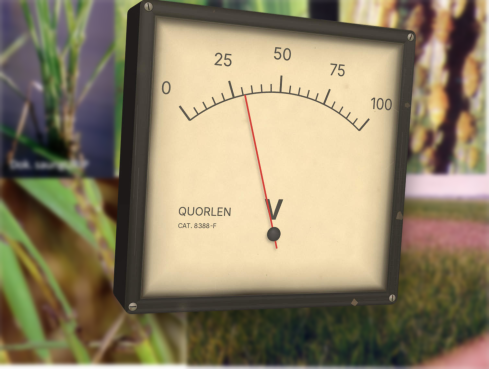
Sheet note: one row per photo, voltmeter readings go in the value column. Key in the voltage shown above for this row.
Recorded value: 30 V
